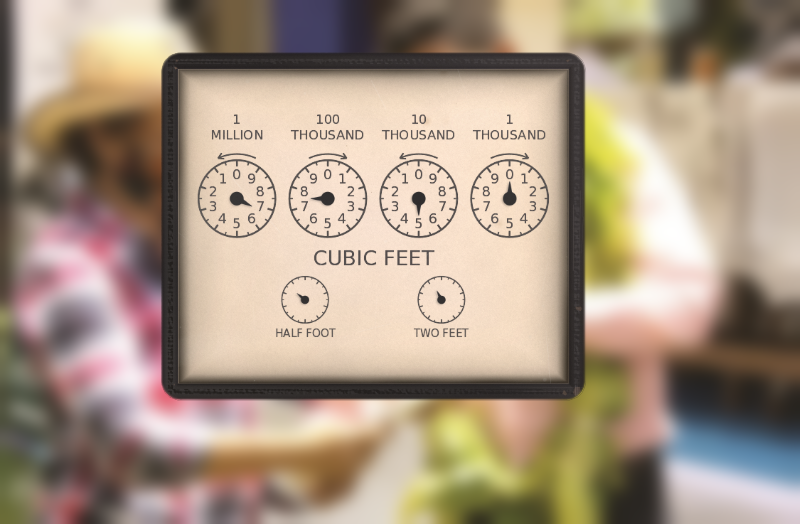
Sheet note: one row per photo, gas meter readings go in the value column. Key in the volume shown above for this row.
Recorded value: 675000 ft³
